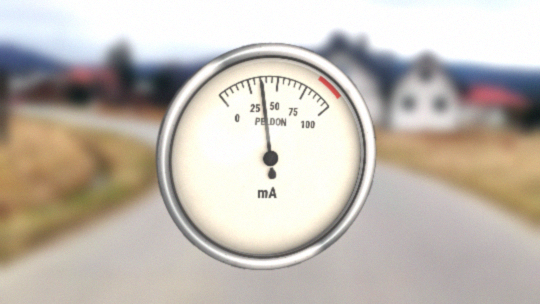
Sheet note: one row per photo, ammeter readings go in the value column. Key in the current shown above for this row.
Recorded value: 35 mA
